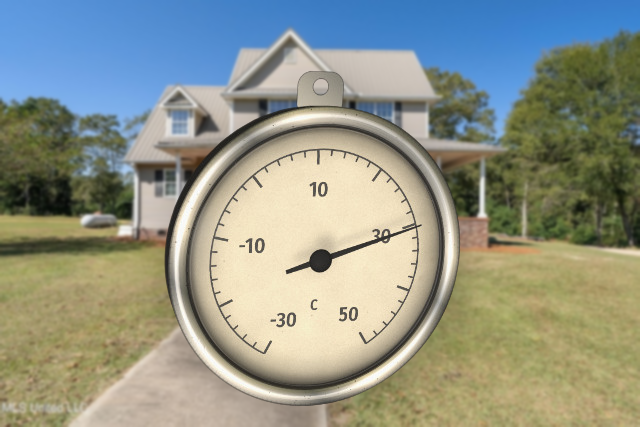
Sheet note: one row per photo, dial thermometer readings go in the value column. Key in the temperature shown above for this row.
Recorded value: 30 °C
